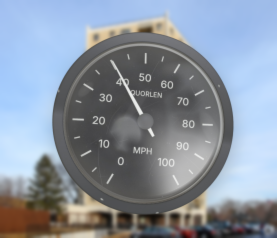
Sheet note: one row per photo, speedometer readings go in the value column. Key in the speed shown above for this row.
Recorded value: 40 mph
